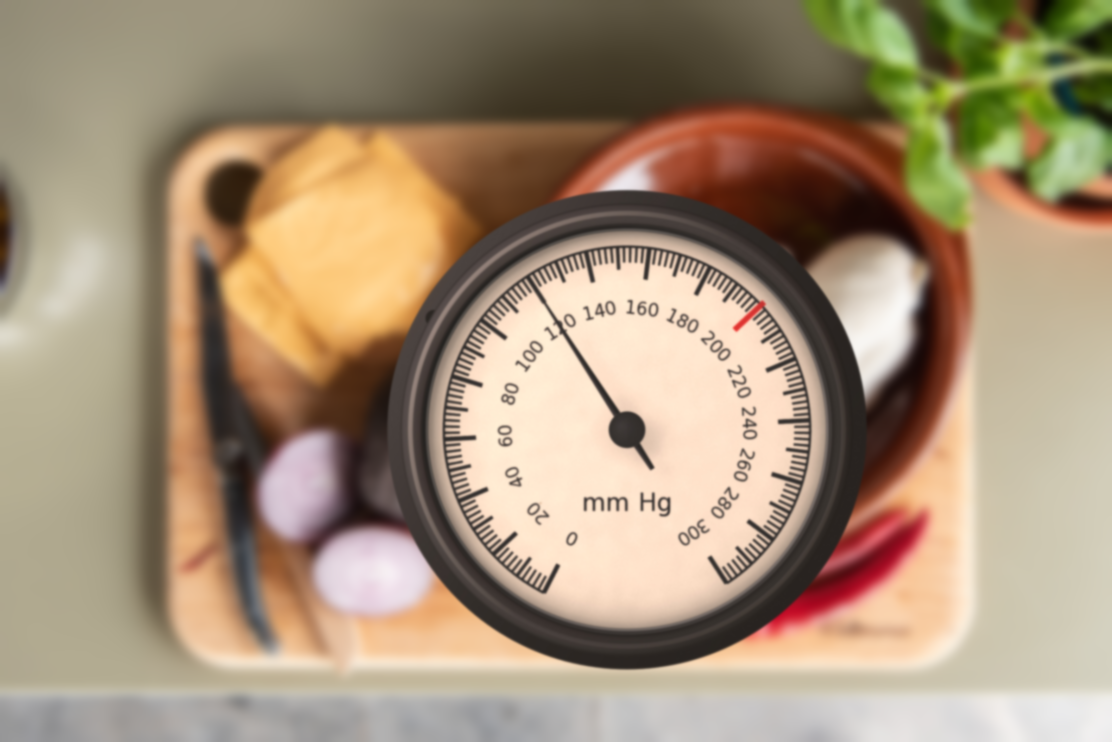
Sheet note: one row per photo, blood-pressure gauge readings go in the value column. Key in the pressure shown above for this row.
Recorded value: 120 mmHg
